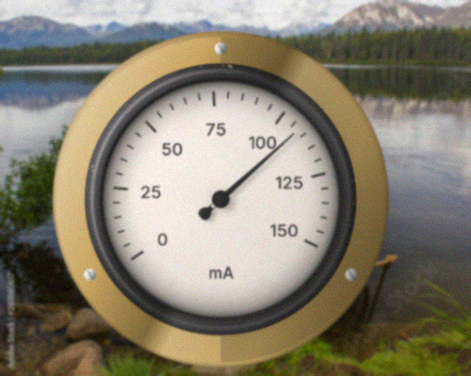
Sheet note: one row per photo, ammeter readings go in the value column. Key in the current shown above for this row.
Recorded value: 107.5 mA
